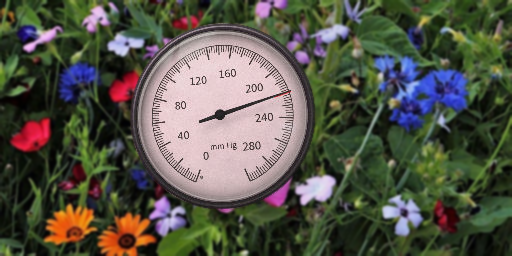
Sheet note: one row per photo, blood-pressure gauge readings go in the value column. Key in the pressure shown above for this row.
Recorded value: 220 mmHg
